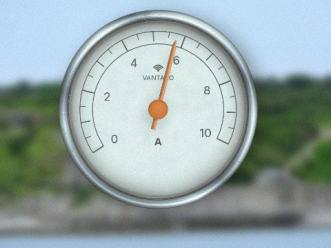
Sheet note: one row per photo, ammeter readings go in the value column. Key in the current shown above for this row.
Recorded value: 5.75 A
